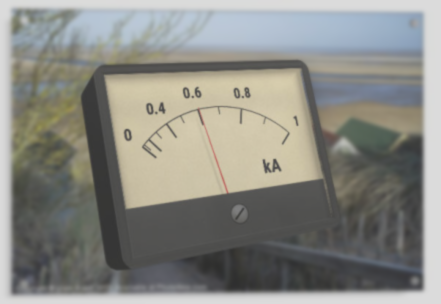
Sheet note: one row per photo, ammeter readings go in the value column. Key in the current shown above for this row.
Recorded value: 0.6 kA
